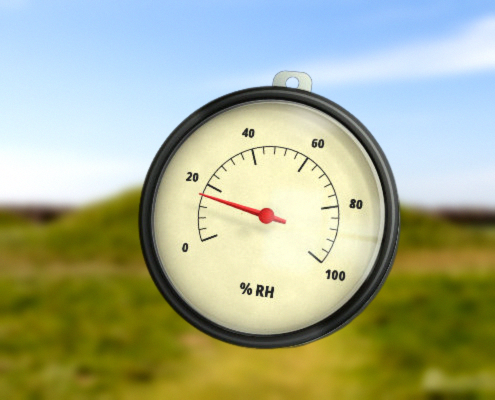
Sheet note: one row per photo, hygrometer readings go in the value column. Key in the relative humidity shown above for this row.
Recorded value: 16 %
